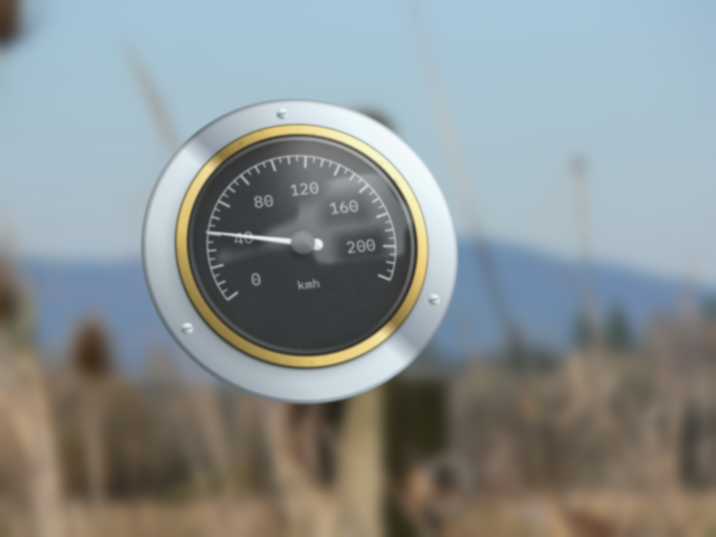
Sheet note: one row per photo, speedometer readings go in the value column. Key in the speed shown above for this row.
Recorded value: 40 km/h
